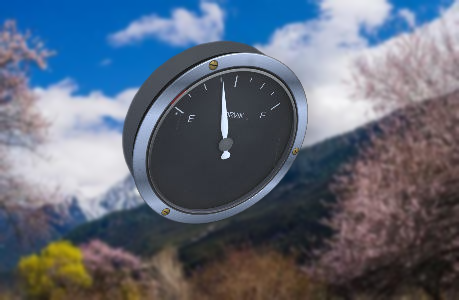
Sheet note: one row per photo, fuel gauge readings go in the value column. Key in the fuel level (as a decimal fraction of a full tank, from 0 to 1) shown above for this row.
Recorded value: 0.375
